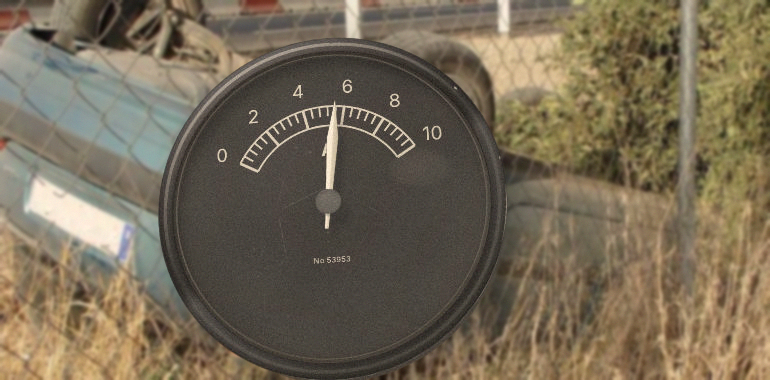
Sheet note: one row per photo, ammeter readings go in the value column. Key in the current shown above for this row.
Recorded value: 5.6 A
